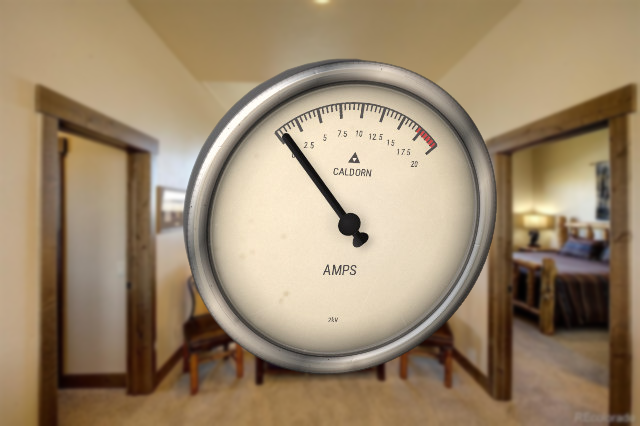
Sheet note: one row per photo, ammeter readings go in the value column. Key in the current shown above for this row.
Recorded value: 0.5 A
